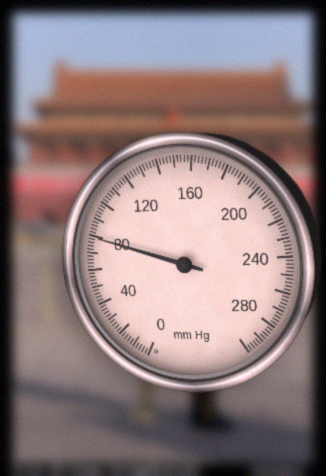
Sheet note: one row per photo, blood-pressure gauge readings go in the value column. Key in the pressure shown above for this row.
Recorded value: 80 mmHg
